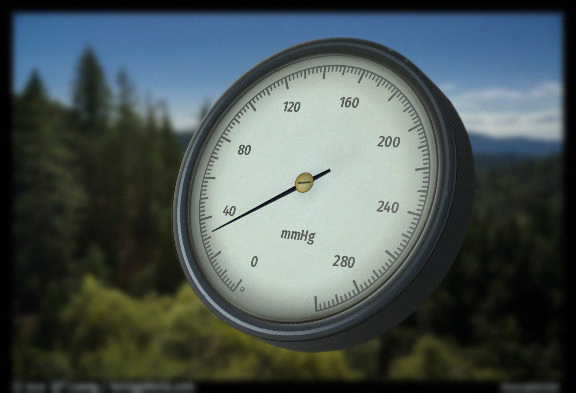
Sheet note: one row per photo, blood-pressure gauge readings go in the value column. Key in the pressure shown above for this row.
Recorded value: 30 mmHg
